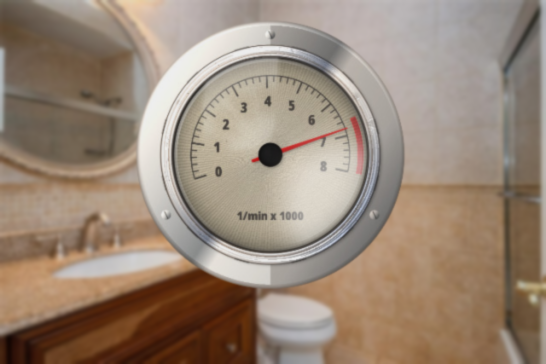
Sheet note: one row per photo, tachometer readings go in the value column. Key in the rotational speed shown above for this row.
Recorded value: 6800 rpm
